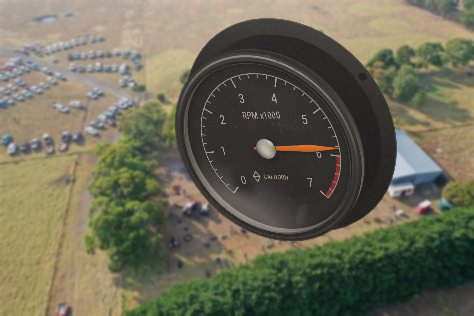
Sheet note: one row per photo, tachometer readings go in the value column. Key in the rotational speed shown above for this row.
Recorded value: 5800 rpm
